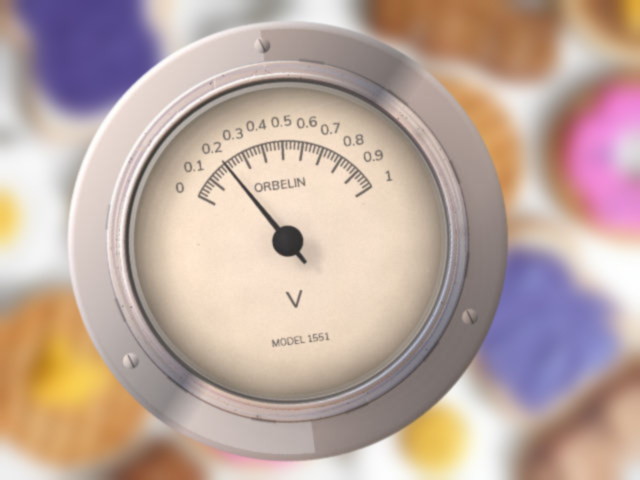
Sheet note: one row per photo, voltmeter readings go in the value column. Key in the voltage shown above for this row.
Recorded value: 0.2 V
